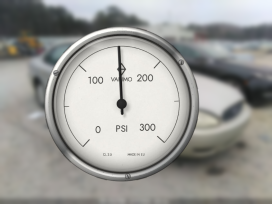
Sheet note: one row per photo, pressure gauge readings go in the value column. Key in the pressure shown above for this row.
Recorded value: 150 psi
